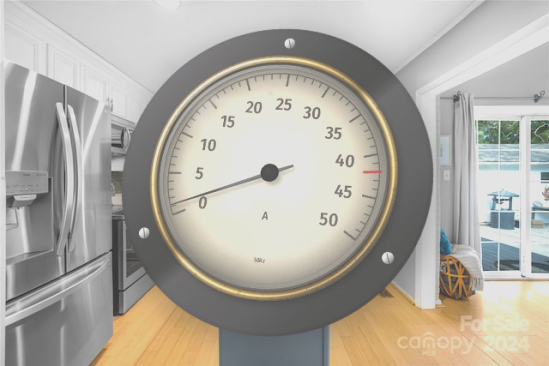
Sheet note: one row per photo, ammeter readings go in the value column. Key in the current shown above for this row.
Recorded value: 1 A
